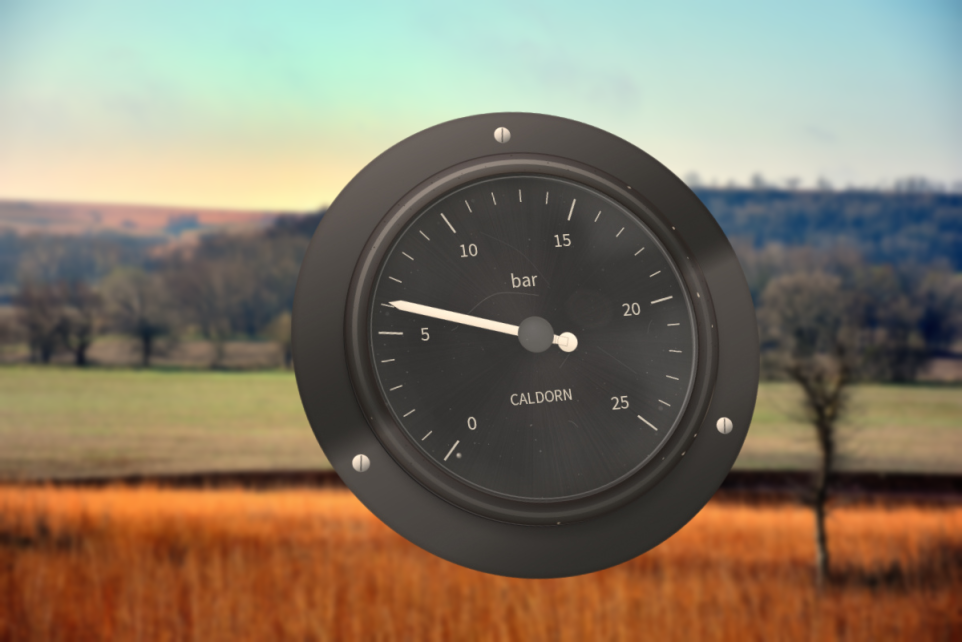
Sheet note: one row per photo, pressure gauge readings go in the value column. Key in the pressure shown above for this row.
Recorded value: 6 bar
